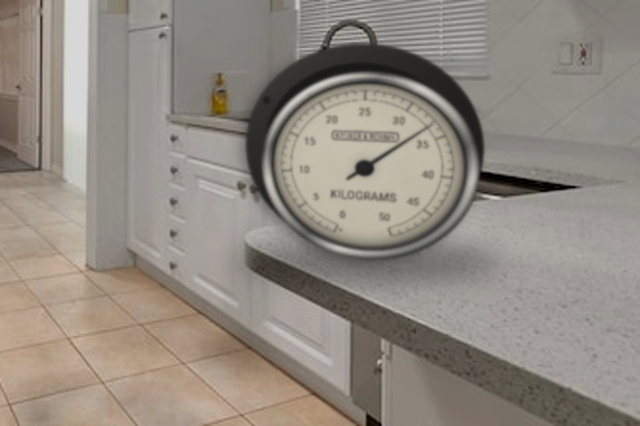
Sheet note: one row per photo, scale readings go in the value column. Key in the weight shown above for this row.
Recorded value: 33 kg
